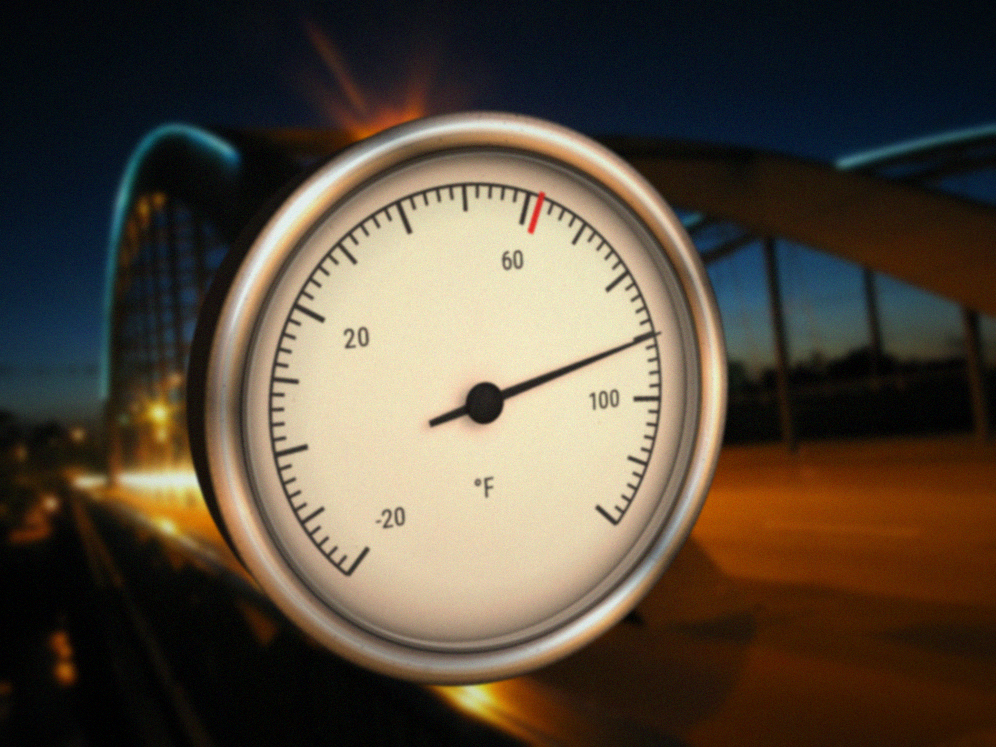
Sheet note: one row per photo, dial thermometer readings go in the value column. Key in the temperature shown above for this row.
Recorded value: 90 °F
